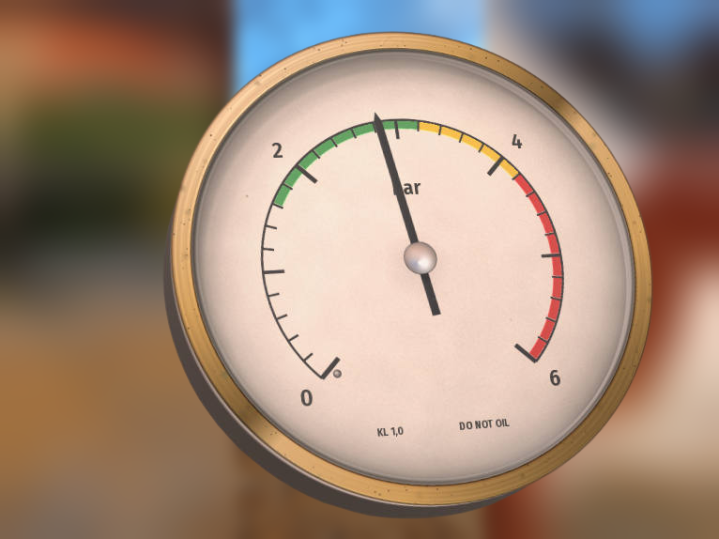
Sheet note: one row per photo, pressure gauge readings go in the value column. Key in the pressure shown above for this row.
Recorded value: 2.8 bar
